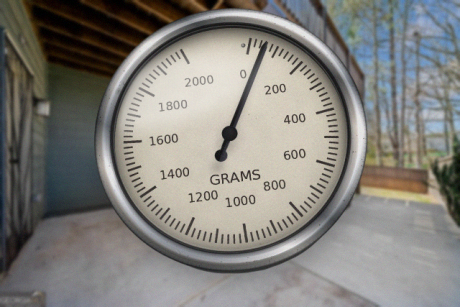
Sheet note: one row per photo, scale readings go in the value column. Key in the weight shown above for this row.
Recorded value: 60 g
